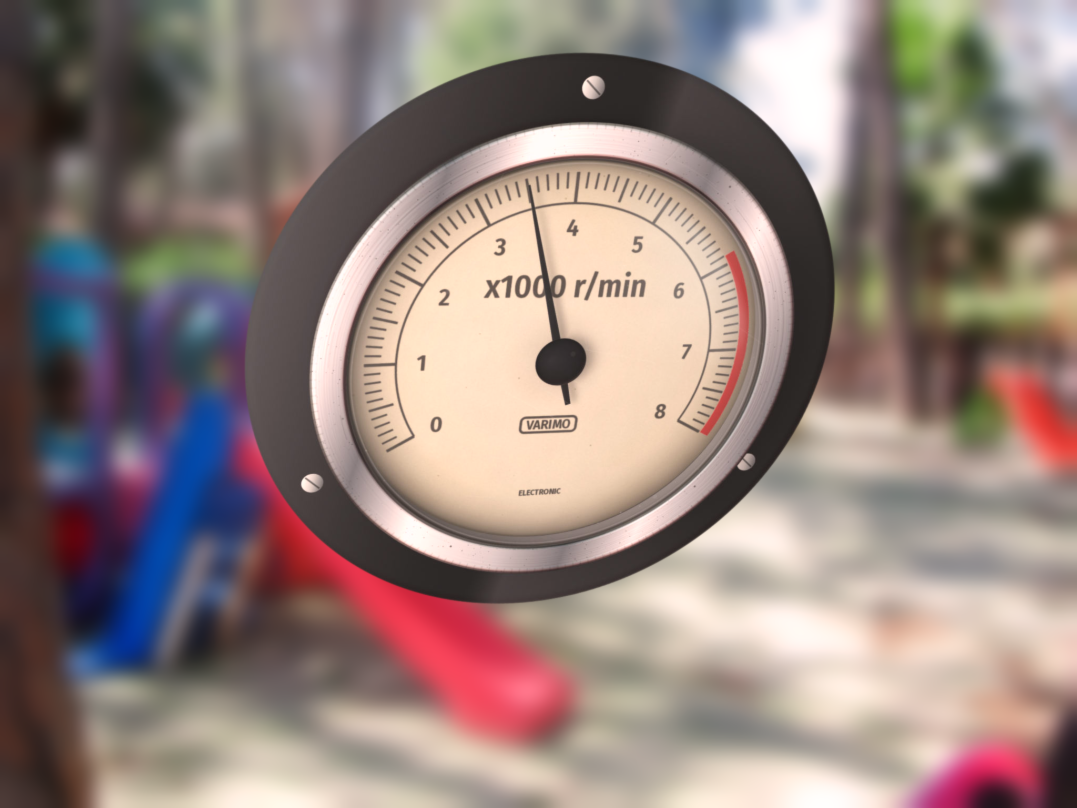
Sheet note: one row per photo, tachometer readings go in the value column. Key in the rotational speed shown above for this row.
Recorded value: 3500 rpm
